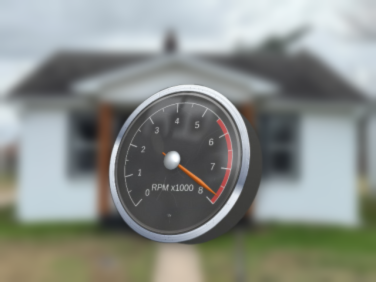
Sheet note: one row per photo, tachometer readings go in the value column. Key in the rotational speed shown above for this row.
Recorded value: 7750 rpm
